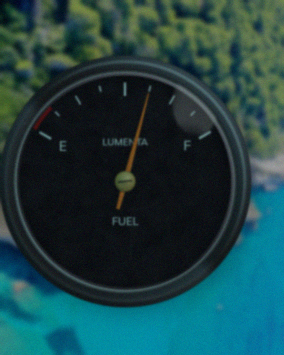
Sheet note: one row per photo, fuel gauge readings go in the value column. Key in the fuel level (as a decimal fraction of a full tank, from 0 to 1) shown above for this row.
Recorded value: 0.625
